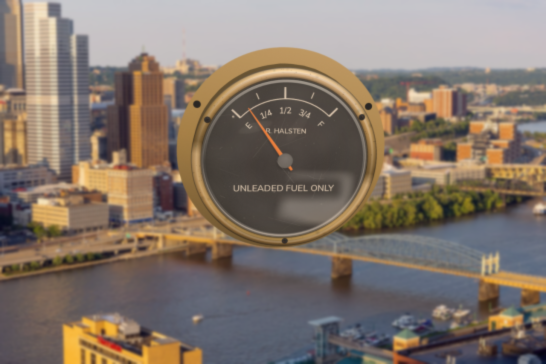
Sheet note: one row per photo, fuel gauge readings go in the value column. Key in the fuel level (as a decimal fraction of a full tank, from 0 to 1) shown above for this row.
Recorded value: 0.125
